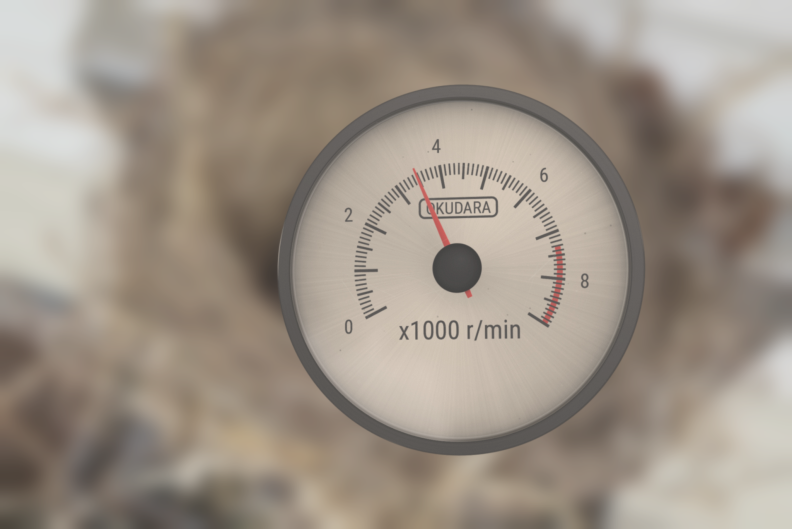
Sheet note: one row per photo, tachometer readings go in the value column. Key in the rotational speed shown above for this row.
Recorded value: 3500 rpm
